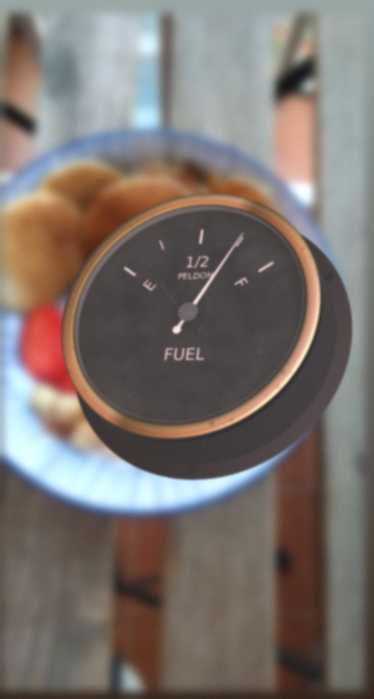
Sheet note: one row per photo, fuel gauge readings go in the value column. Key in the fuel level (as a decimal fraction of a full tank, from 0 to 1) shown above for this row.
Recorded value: 0.75
